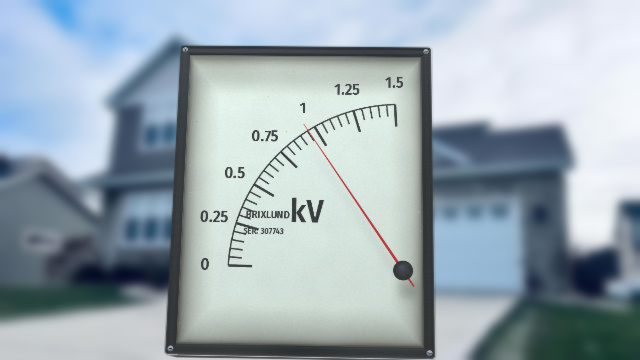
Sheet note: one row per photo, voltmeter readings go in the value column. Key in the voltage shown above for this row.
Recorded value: 0.95 kV
